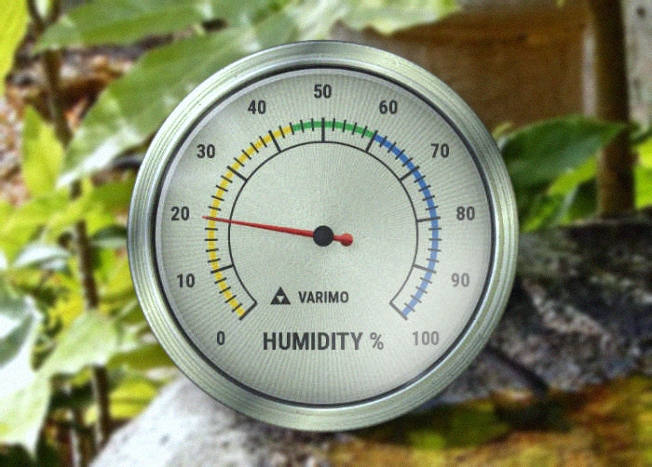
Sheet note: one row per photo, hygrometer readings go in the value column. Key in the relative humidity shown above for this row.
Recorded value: 20 %
